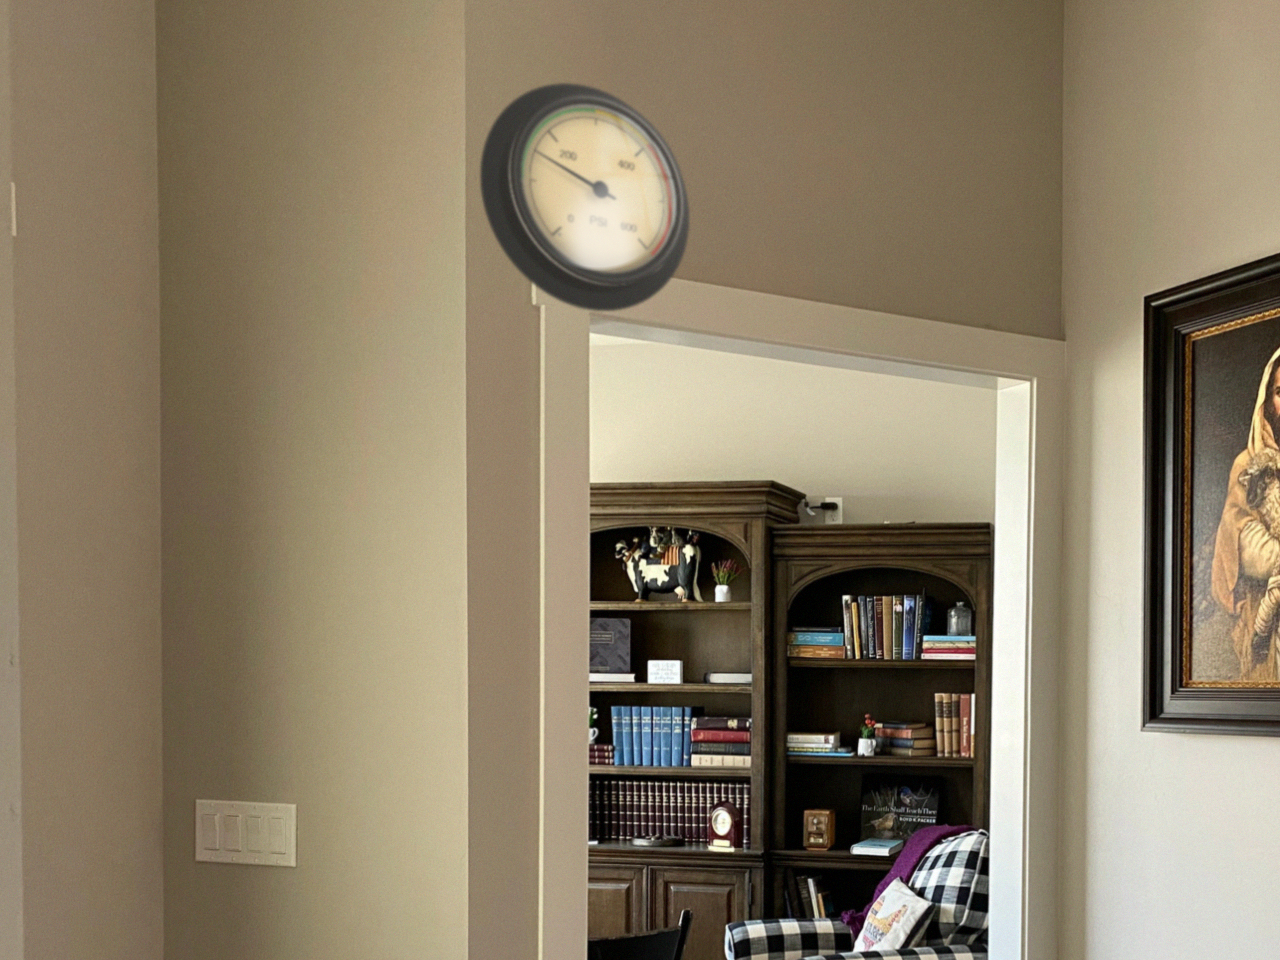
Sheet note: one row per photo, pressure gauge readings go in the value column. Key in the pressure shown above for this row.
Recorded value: 150 psi
